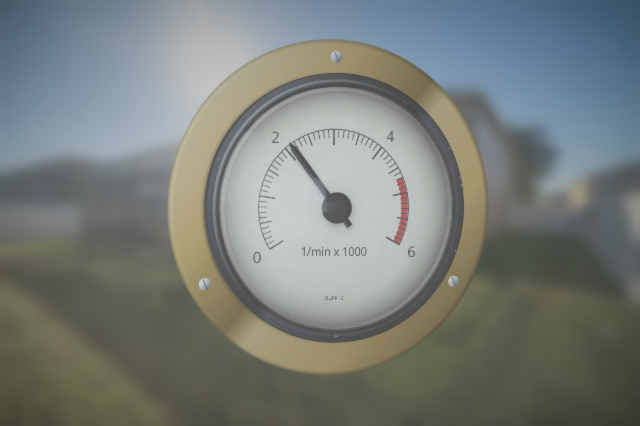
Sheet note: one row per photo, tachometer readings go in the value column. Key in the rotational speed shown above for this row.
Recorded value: 2100 rpm
